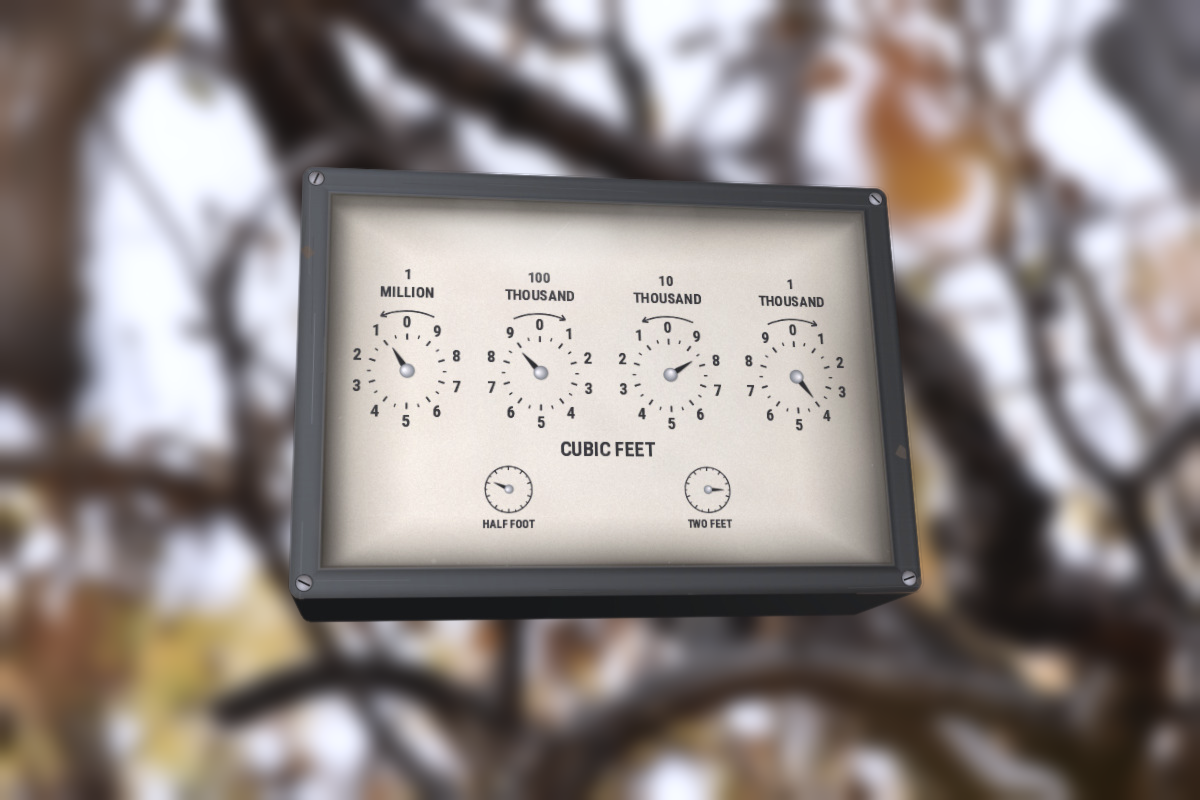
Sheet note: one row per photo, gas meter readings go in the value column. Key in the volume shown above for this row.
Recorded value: 88400 ft³
